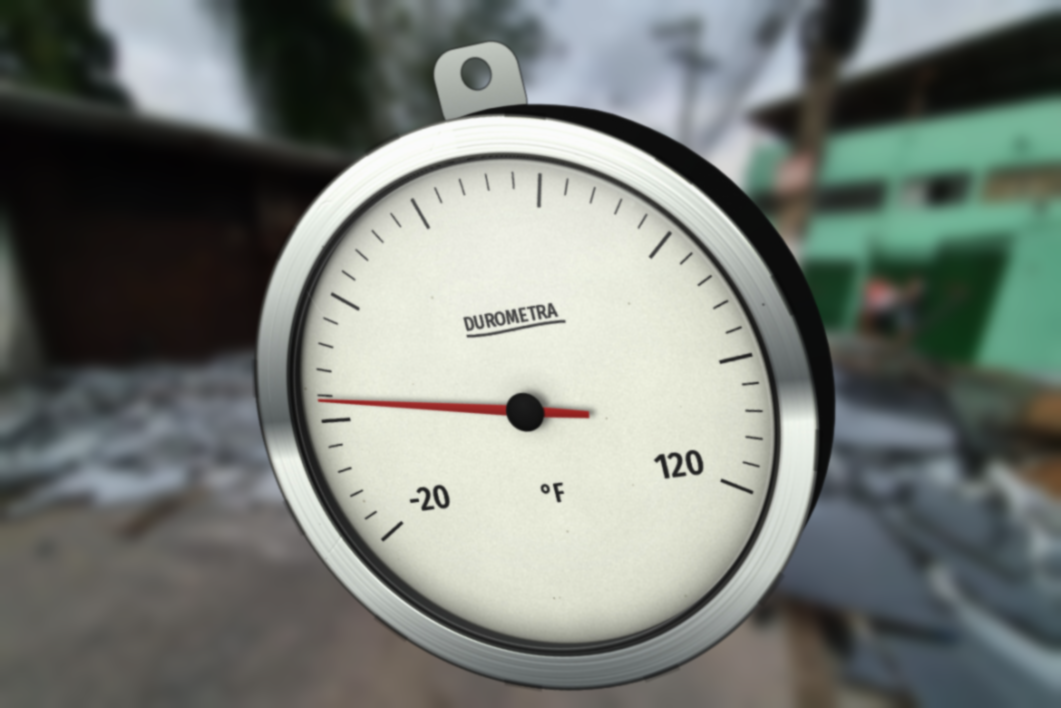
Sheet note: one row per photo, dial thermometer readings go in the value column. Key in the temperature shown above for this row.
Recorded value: 4 °F
